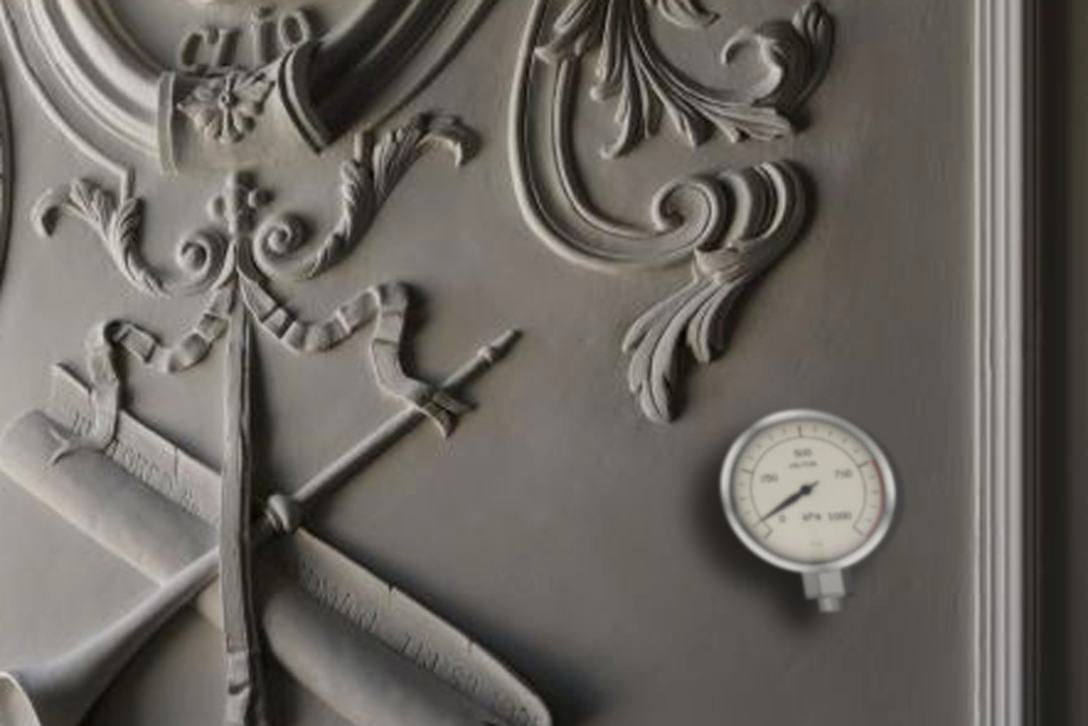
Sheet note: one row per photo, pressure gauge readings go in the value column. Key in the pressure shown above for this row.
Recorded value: 50 kPa
